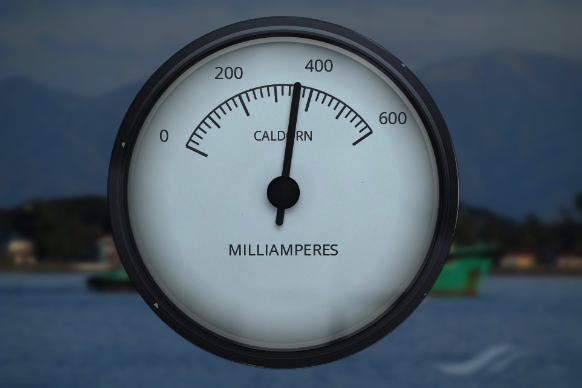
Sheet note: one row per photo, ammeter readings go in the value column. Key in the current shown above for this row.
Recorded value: 360 mA
